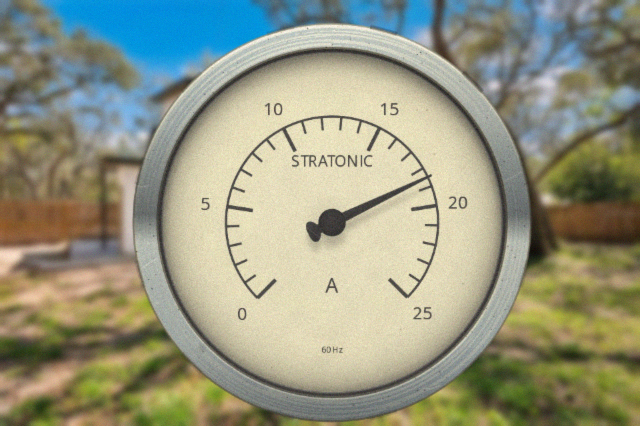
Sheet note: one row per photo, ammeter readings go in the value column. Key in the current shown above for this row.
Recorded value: 18.5 A
